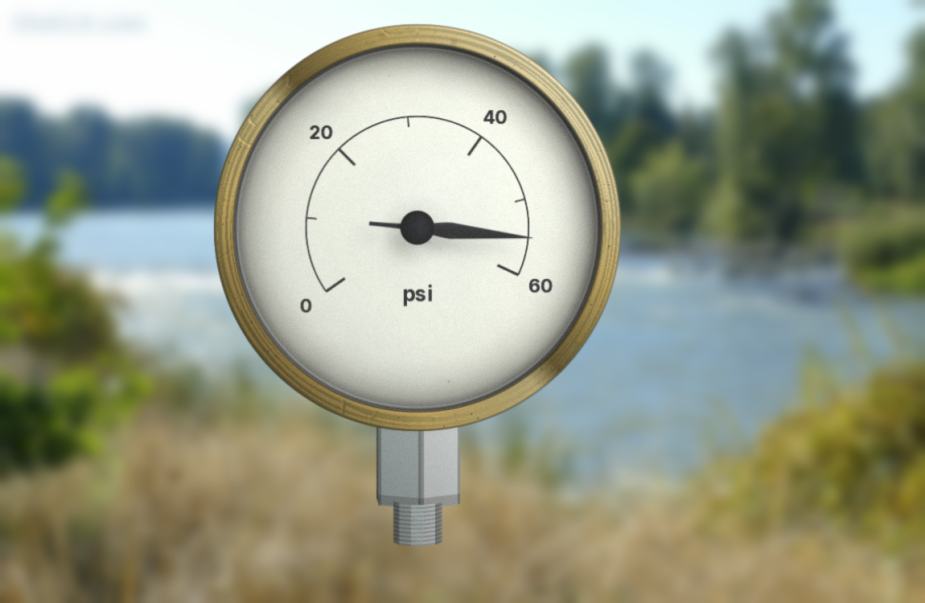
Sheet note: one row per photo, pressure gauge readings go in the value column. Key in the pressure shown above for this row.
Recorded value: 55 psi
